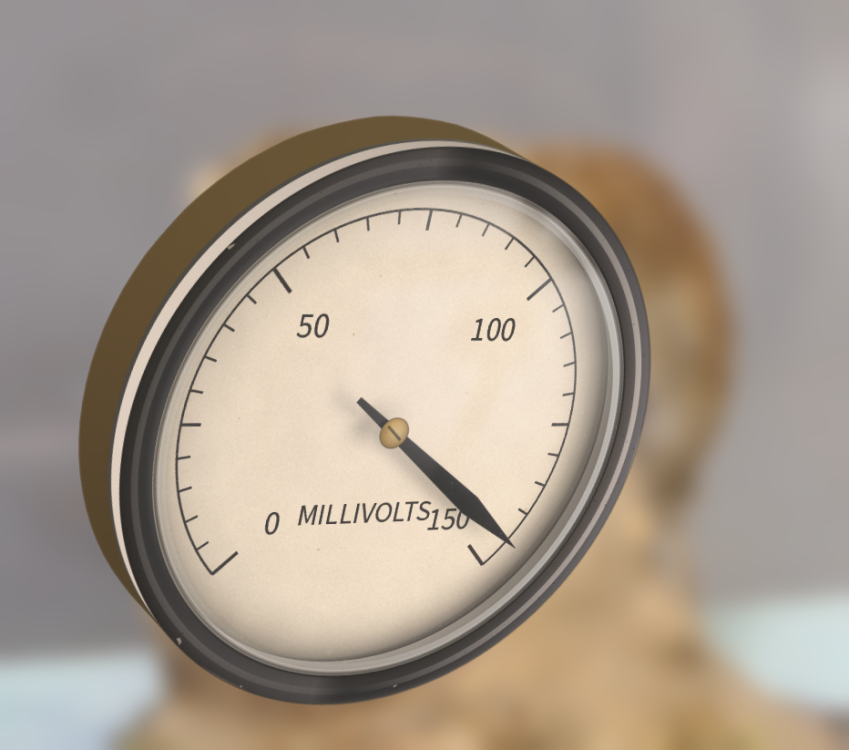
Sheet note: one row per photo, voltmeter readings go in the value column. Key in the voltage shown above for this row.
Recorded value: 145 mV
